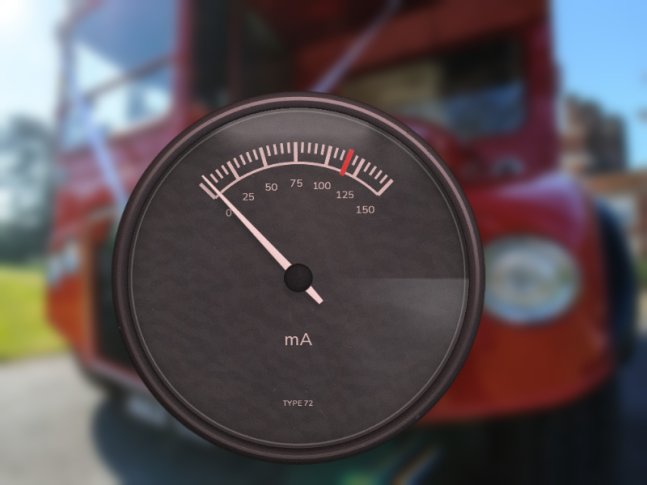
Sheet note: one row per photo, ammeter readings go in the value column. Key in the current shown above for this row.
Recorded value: 5 mA
